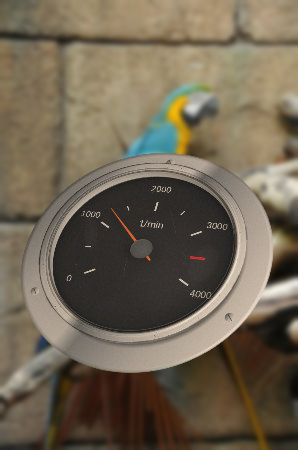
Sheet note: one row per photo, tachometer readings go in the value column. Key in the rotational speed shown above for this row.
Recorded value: 1250 rpm
